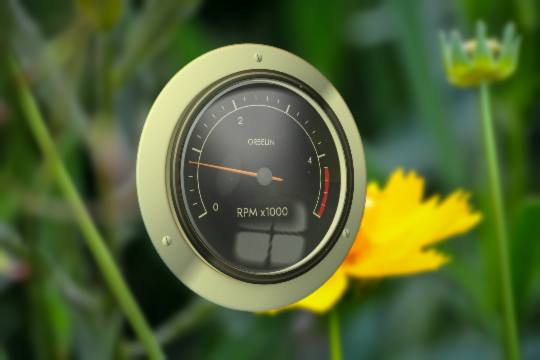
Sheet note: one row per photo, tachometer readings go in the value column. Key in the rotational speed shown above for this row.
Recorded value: 800 rpm
